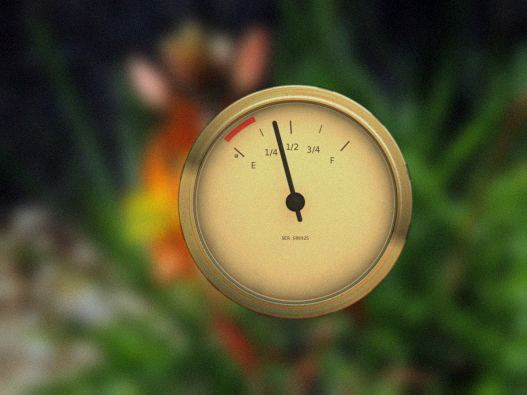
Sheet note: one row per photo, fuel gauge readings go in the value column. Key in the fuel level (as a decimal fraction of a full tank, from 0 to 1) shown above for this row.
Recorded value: 0.375
